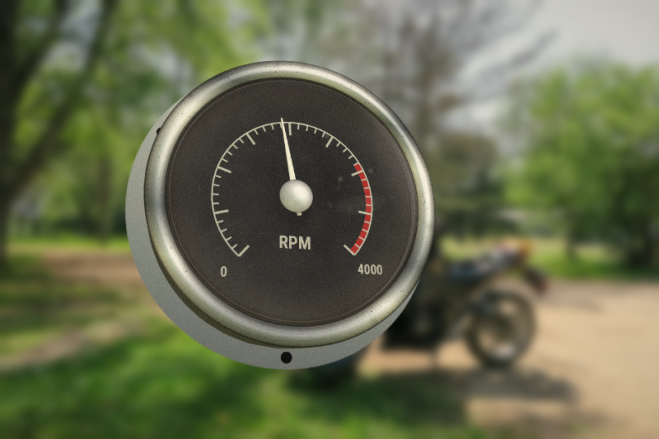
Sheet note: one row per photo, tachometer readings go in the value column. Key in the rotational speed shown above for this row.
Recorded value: 1900 rpm
